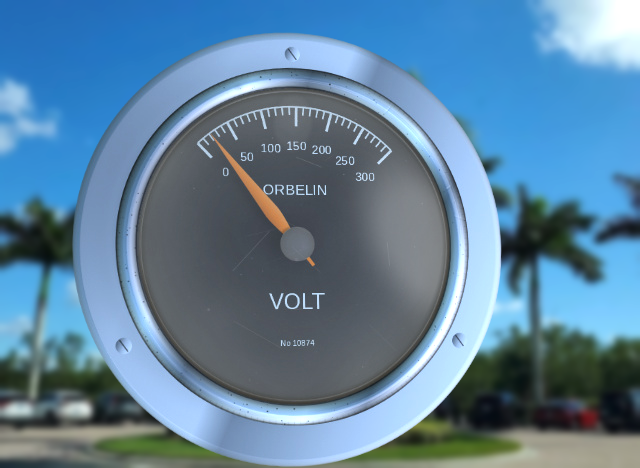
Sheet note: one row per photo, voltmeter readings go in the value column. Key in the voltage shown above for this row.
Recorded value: 20 V
